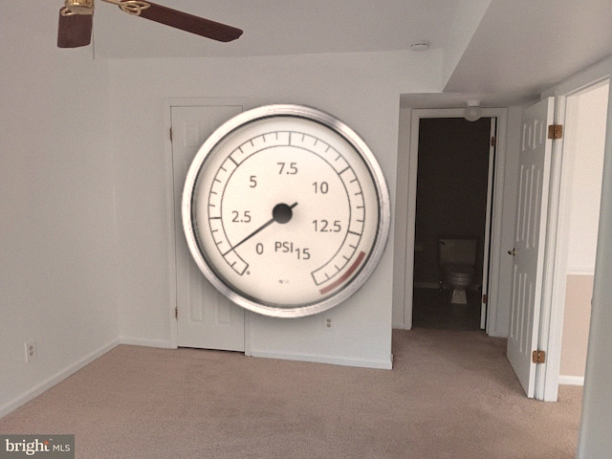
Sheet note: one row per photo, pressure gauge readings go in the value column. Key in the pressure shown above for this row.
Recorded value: 1 psi
